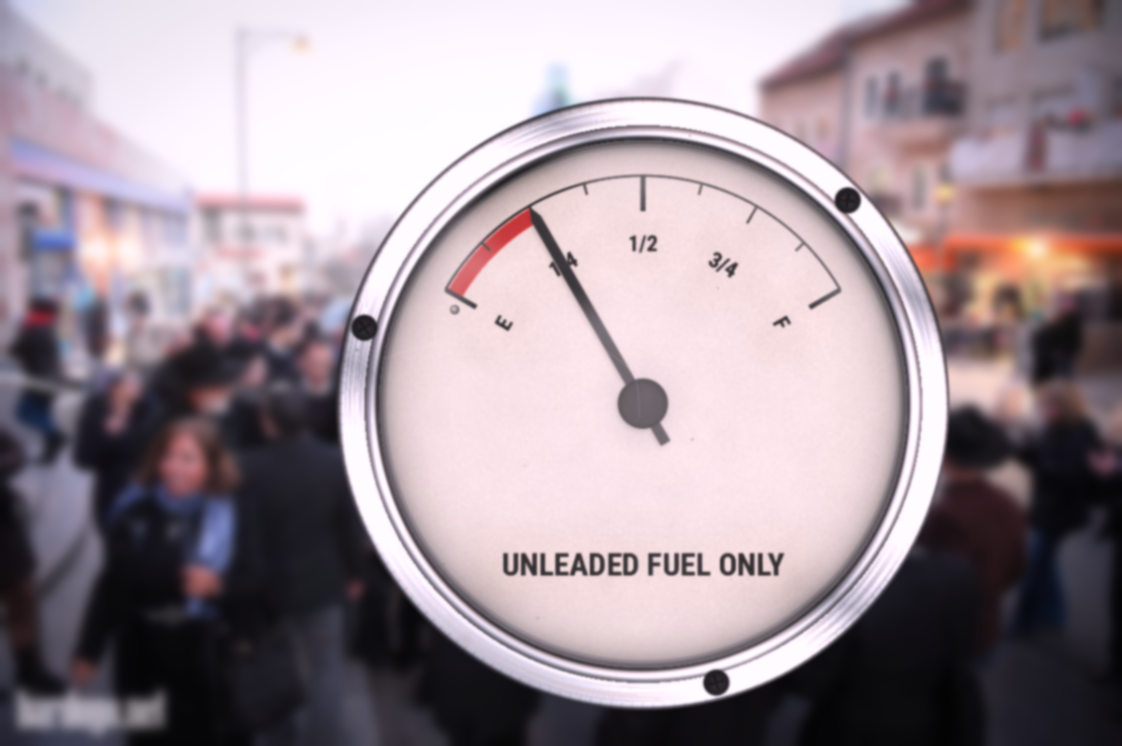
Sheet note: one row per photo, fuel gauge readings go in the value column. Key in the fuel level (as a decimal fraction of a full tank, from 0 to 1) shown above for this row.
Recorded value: 0.25
